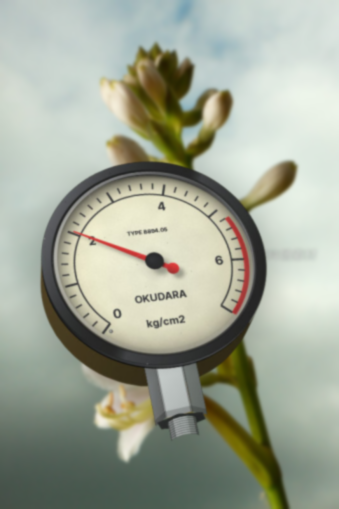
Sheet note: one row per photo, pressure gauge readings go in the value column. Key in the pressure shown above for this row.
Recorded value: 2 kg/cm²
